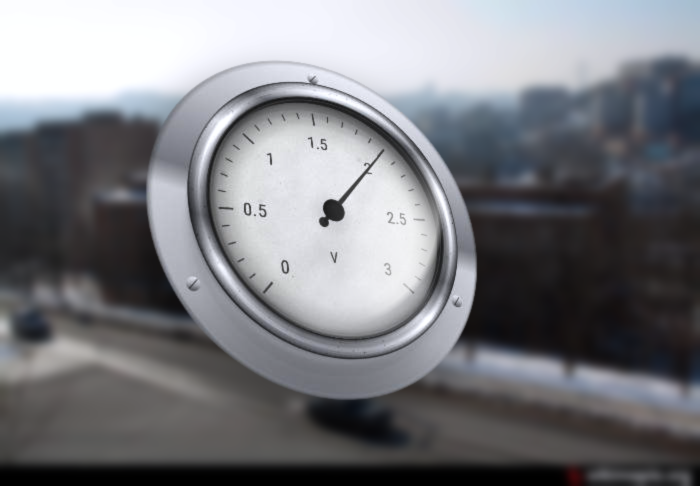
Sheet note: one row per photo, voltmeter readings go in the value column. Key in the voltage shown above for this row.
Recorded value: 2 V
